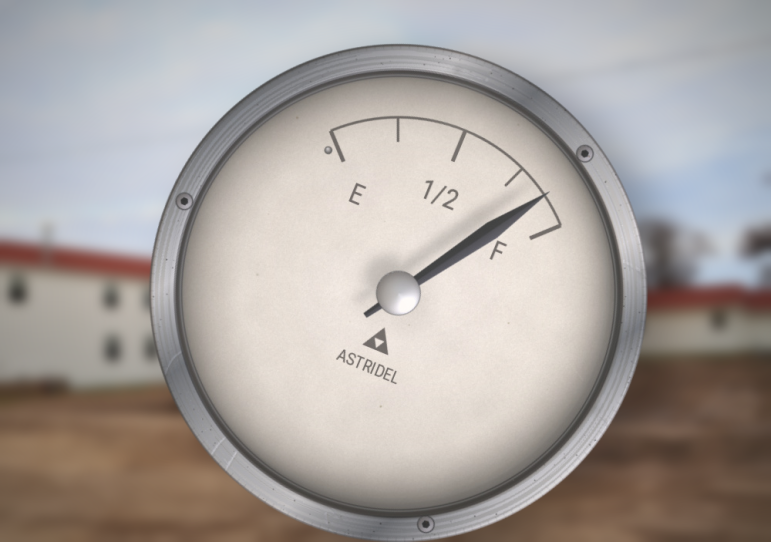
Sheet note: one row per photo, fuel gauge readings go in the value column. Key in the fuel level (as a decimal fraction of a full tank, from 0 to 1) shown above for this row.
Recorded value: 0.875
